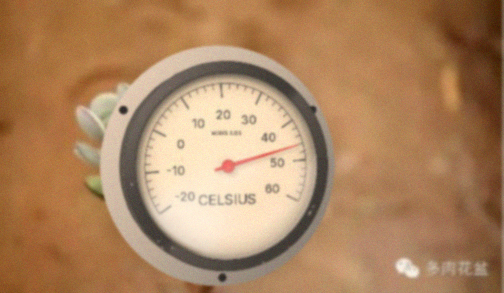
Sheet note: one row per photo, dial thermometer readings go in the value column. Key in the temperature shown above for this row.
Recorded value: 46 °C
